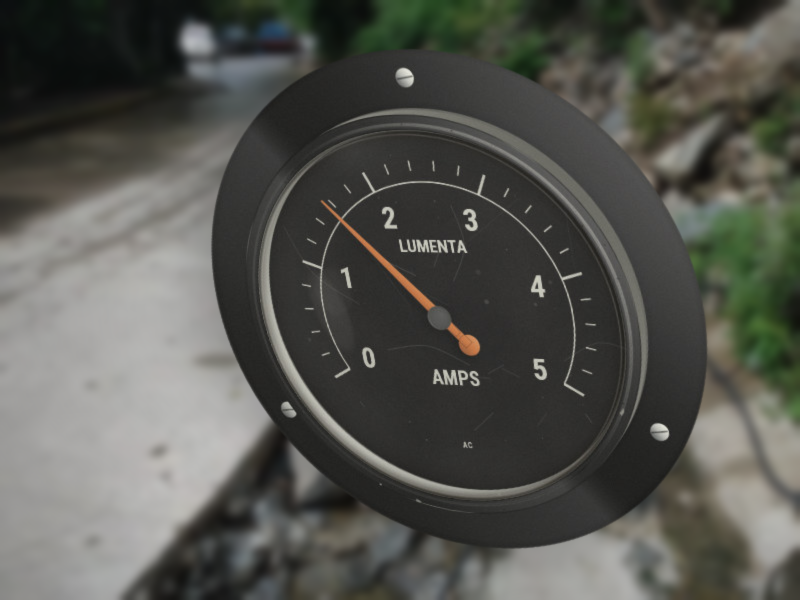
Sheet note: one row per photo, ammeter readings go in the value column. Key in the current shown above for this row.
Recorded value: 1.6 A
